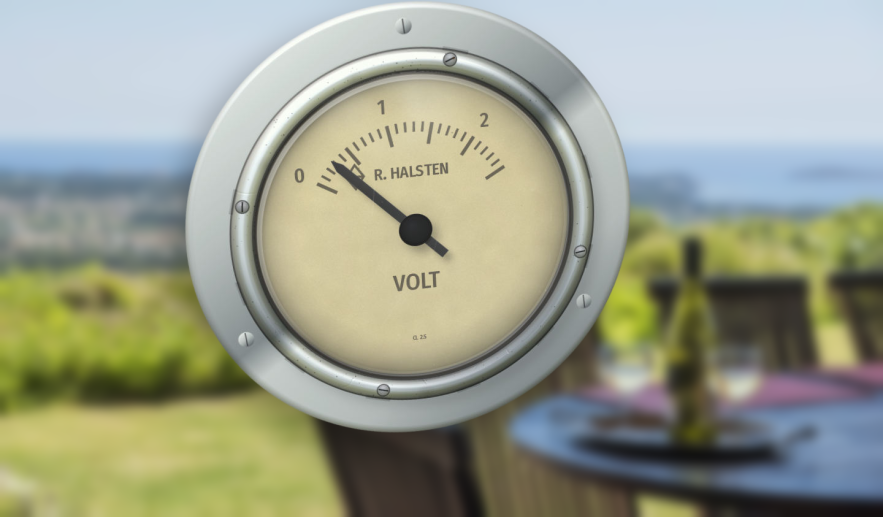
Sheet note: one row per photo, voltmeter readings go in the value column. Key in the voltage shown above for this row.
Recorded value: 0.3 V
